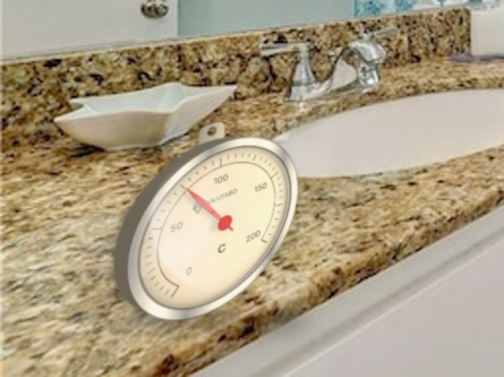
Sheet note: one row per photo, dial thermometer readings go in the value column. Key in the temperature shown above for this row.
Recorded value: 75 °C
